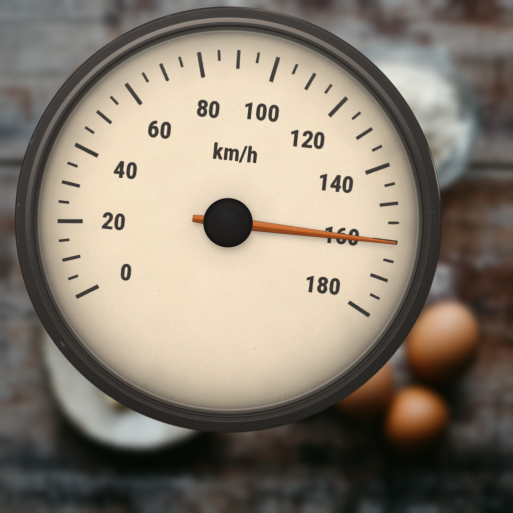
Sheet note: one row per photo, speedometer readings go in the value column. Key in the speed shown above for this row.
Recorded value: 160 km/h
